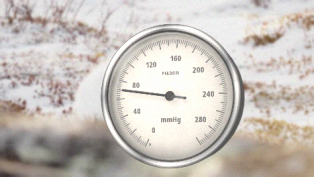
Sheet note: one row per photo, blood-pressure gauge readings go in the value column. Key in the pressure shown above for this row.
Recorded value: 70 mmHg
